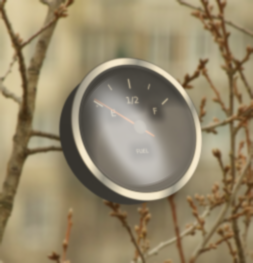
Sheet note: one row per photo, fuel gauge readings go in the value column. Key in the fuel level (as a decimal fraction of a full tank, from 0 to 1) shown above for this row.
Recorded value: 0
